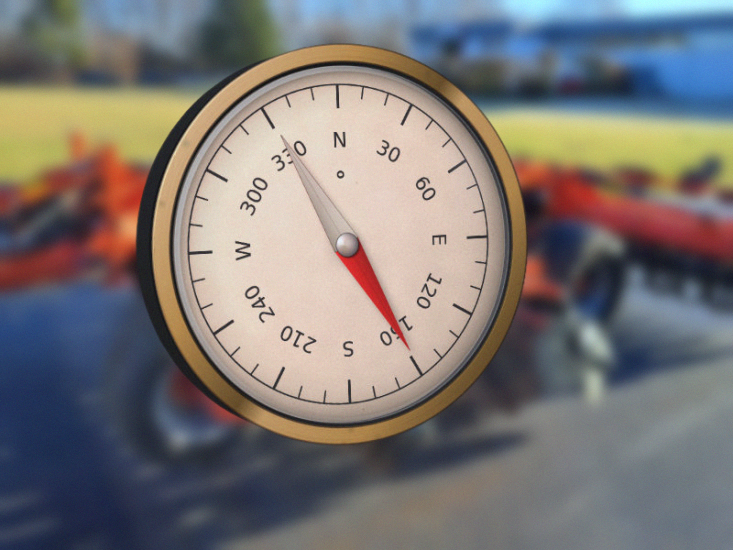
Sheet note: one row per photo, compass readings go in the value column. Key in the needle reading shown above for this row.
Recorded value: 150 °
